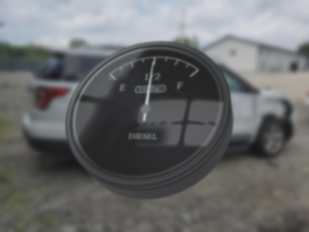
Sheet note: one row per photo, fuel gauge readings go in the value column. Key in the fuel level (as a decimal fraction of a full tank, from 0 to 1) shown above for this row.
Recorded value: 0.5
